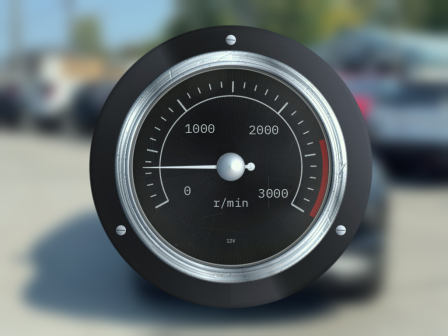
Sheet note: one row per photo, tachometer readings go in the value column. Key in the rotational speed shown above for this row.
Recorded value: 350 rpm
